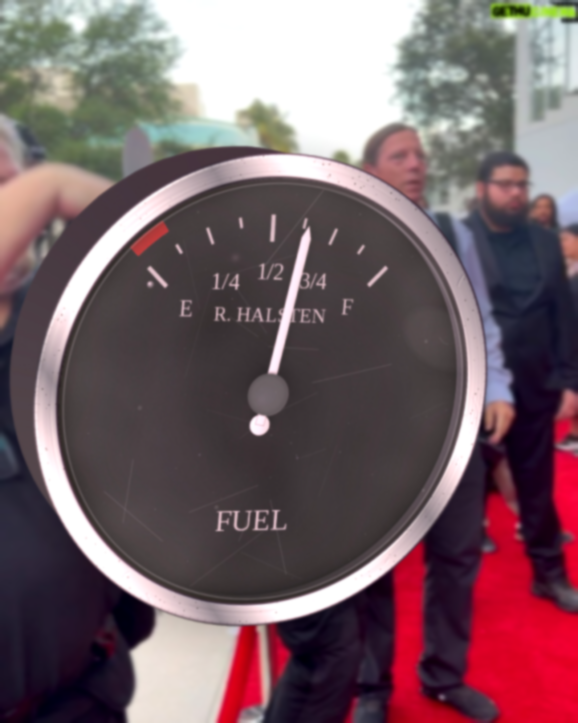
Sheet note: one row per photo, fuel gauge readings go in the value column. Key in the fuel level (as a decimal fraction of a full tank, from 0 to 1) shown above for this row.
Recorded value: 0.625
